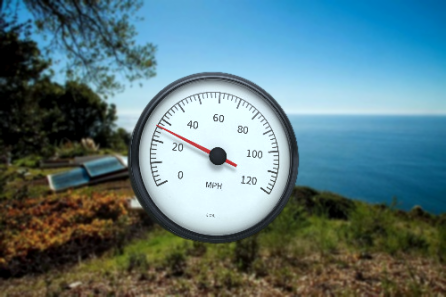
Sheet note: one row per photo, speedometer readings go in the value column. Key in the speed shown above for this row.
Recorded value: 26 mph
